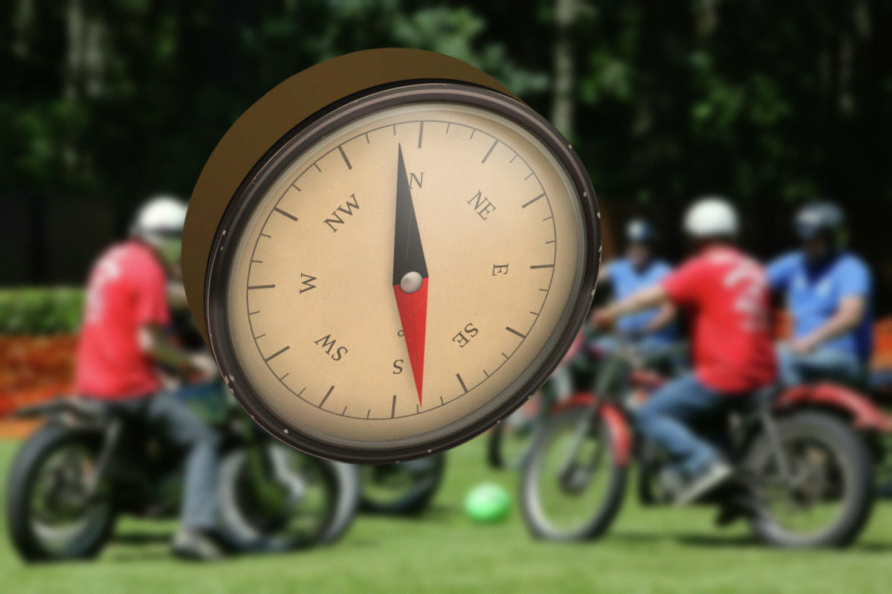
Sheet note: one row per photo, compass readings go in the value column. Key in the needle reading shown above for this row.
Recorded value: 170 °
